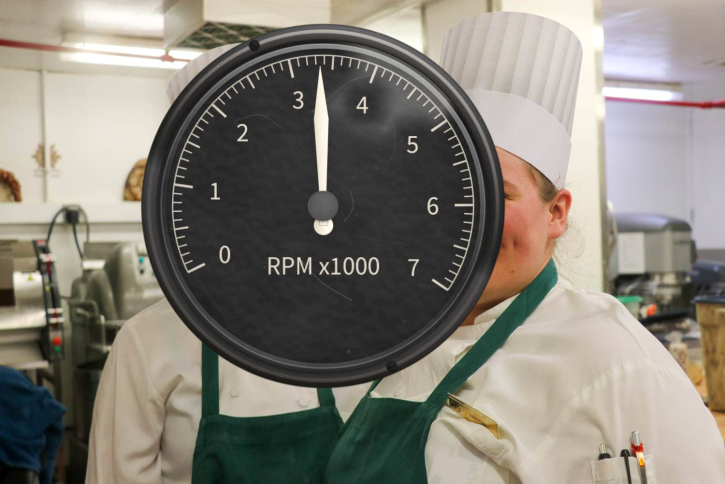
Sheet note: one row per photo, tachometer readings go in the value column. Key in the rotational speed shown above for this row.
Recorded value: 3350 rpm
